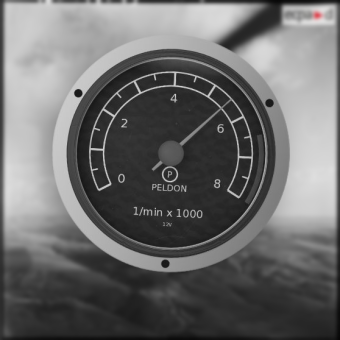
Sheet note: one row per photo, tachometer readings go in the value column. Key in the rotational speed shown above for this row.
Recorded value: 5500 rpm
